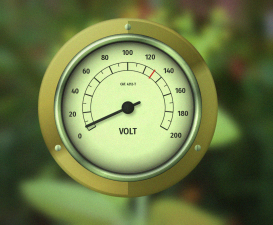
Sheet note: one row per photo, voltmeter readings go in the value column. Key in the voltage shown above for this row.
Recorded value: 5 V
